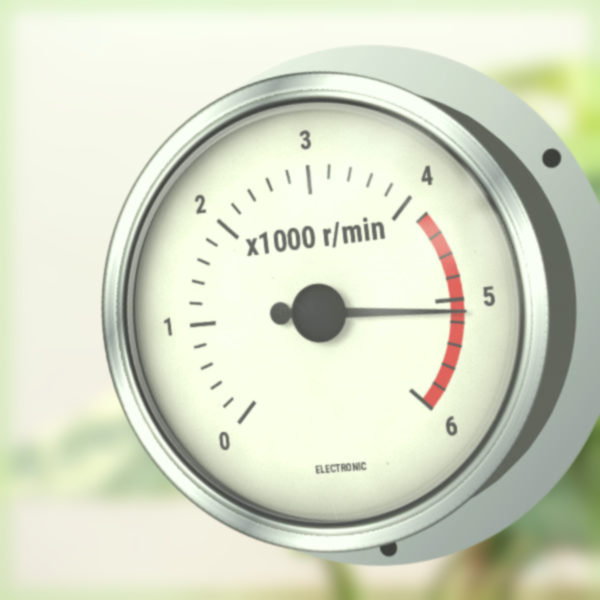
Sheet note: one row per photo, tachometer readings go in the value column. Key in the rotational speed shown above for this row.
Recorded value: 5100 rpm
